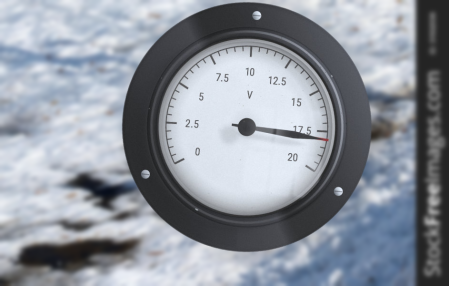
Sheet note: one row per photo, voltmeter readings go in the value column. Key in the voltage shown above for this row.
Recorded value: 18 V
